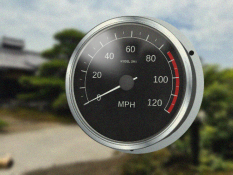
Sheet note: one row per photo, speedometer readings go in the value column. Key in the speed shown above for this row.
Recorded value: 0 mph
